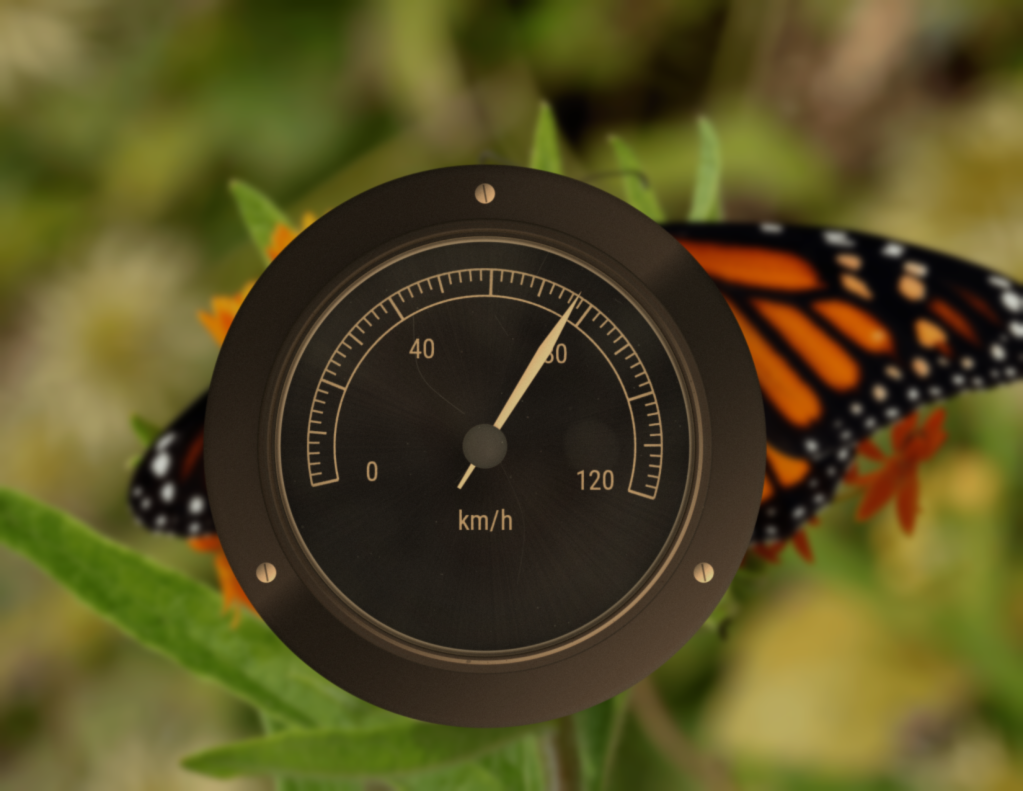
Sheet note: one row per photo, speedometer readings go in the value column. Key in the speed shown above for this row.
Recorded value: 77 km/h
